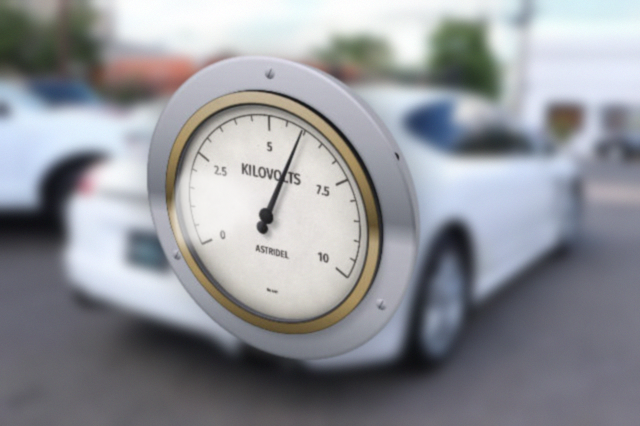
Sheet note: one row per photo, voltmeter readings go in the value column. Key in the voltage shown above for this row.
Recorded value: 6 kV
